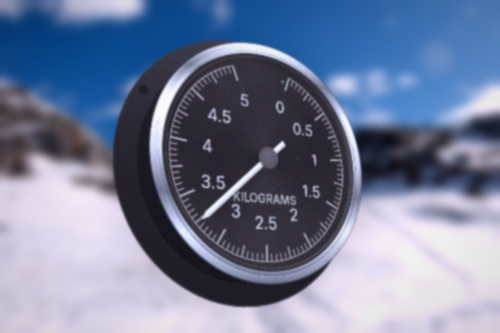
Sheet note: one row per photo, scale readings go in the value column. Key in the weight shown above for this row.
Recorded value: 3.25 kg
